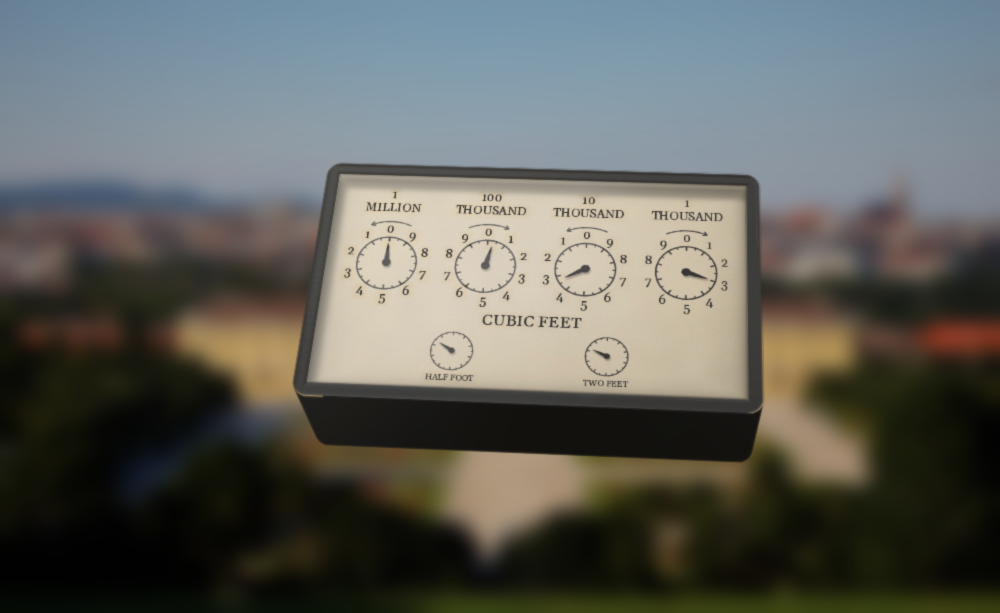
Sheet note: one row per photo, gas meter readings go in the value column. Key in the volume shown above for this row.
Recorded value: 3300 ft³
